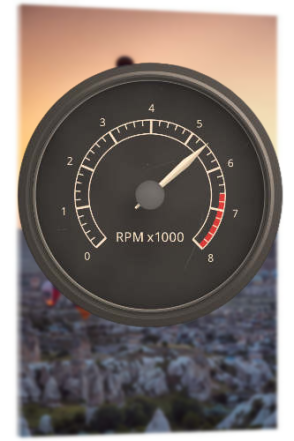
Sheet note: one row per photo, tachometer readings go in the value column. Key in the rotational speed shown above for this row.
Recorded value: 5400 rpm
